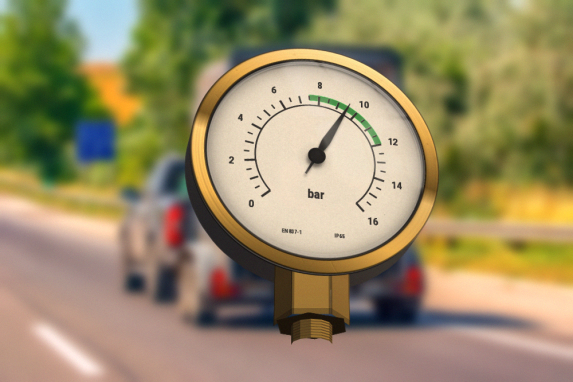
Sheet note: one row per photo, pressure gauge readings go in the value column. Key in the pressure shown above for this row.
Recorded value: 9.5 bar
